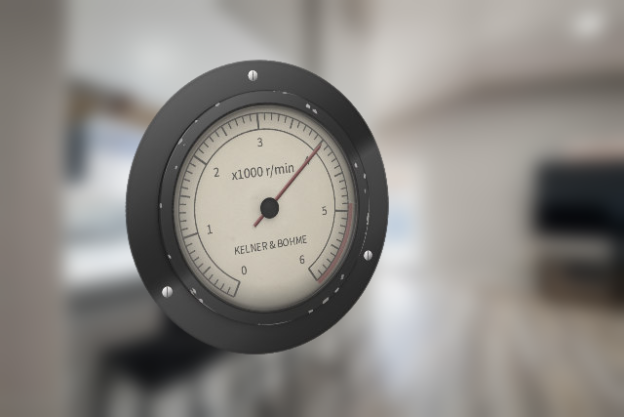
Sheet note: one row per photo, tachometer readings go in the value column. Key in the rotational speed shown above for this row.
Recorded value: 4000 rpm
